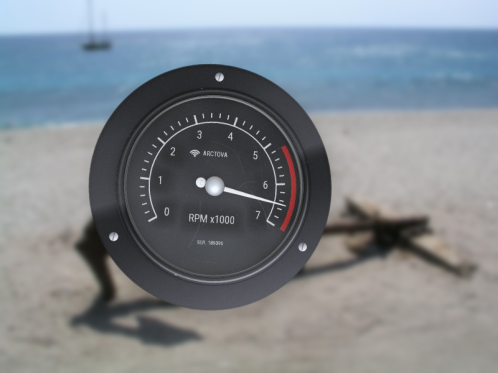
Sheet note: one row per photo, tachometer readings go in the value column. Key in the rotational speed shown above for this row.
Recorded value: 6500 rpm
